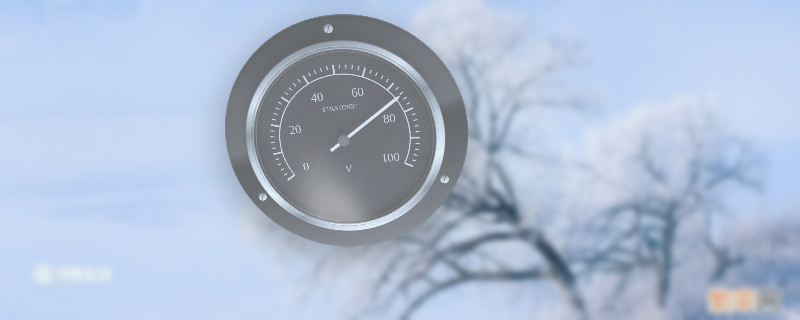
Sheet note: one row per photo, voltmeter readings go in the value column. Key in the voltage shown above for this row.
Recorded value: 74 V
